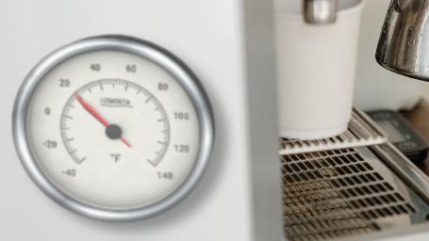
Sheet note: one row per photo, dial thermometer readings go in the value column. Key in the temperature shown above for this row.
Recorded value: 20 °F
